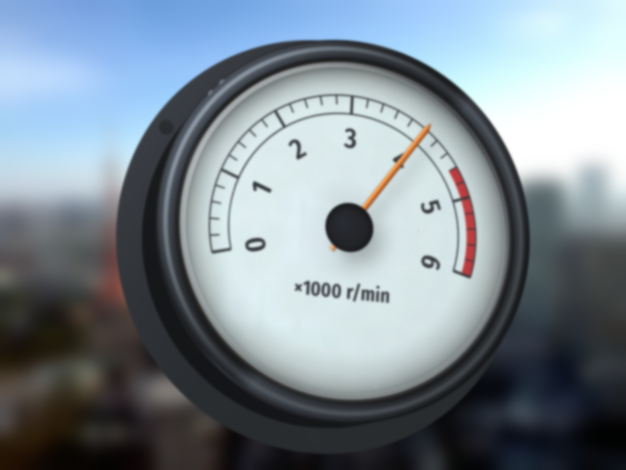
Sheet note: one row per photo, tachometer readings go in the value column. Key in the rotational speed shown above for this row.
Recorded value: 4000 rpm
